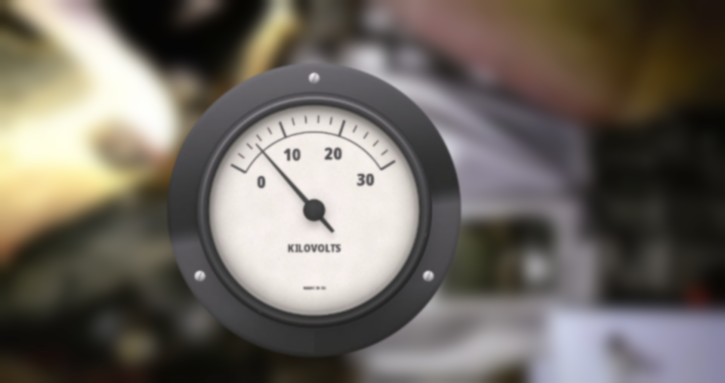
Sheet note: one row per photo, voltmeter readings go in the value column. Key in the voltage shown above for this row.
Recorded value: 5 kV
